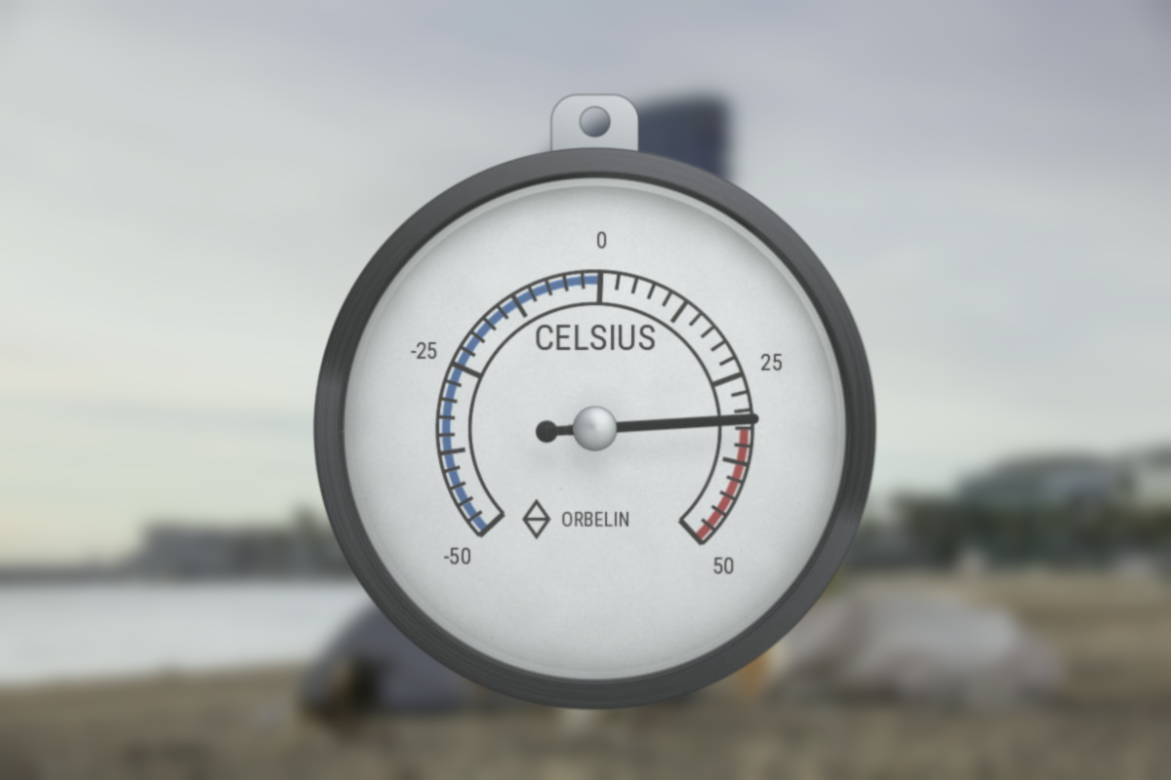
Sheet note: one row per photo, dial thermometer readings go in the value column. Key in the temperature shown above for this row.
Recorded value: 31.25 °C
